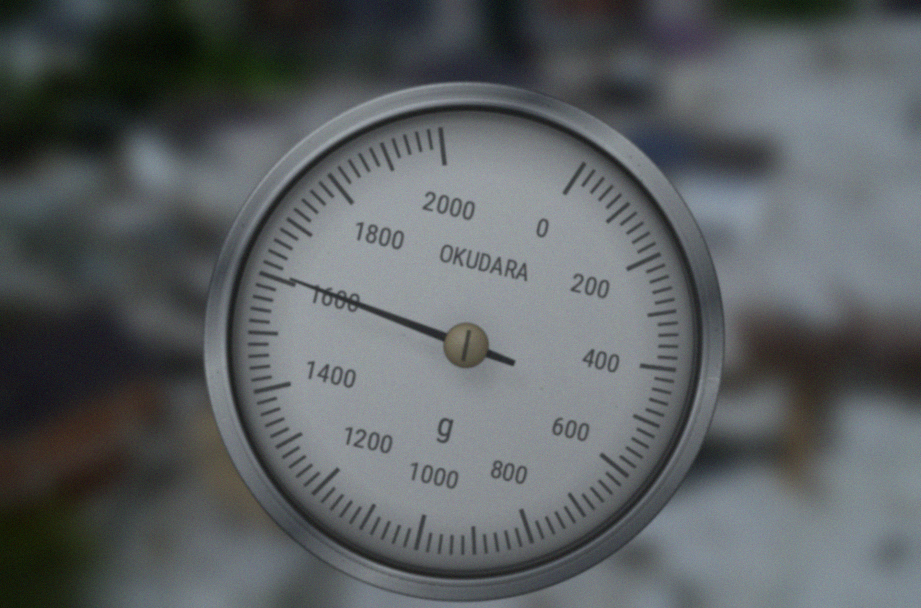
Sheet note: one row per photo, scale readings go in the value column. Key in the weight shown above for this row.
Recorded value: 1610 g
